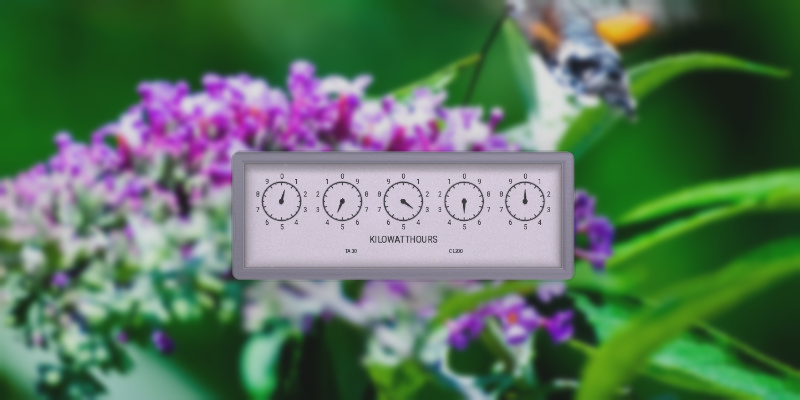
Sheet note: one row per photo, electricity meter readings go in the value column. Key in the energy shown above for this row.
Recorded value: 4350 kWh
